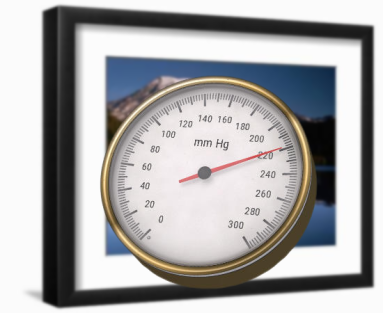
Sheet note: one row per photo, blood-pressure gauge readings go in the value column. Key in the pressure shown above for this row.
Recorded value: 220 mmHg
